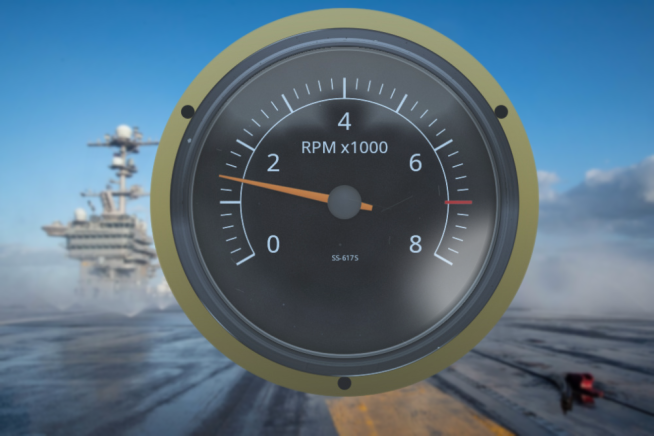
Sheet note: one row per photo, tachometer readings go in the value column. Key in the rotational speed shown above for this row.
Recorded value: 1400 rpm
